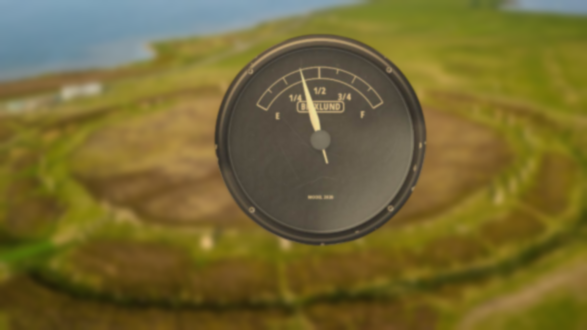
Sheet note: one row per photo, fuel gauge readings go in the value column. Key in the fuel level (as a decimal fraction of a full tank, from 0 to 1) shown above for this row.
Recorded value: 0.375
